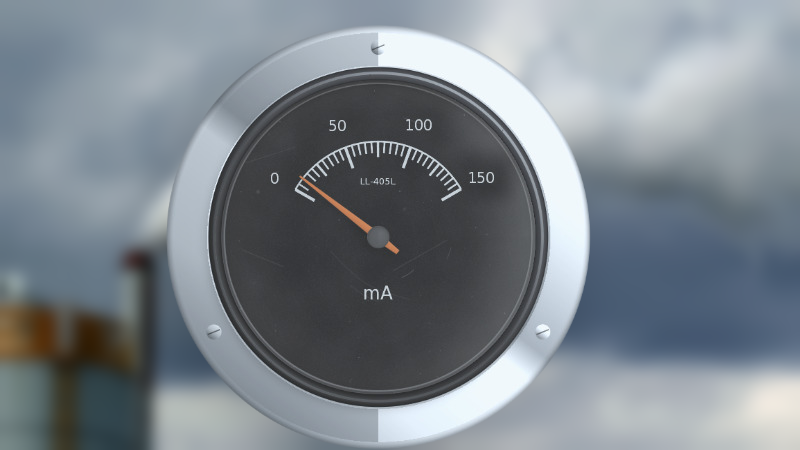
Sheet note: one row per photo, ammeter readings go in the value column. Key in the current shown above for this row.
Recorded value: 10 mA
